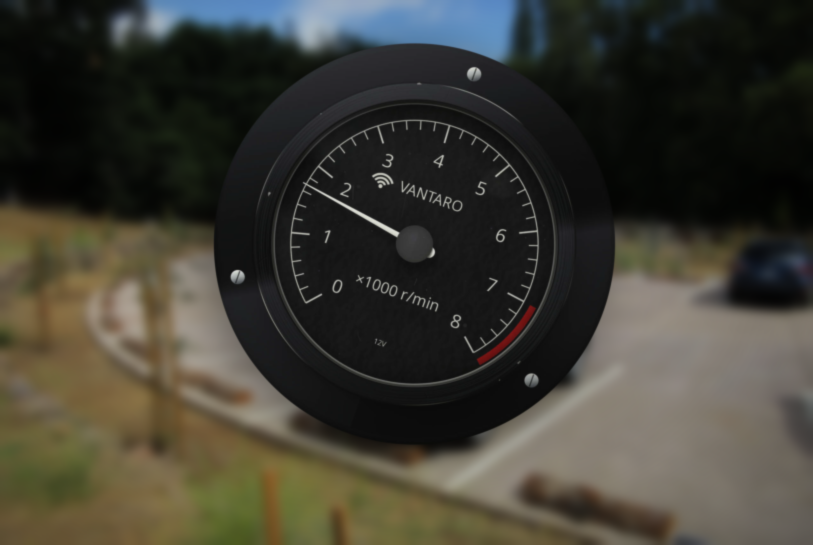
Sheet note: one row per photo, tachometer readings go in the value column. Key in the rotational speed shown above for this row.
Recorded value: 1700 rpm
